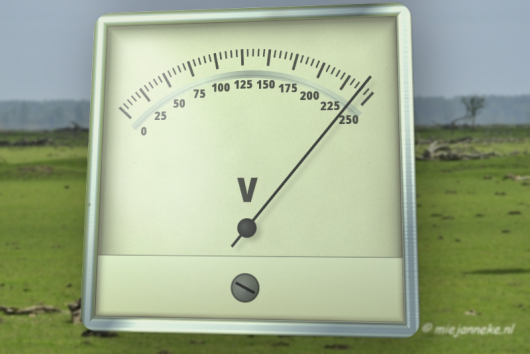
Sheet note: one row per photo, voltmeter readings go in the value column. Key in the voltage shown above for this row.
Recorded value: 240 V
